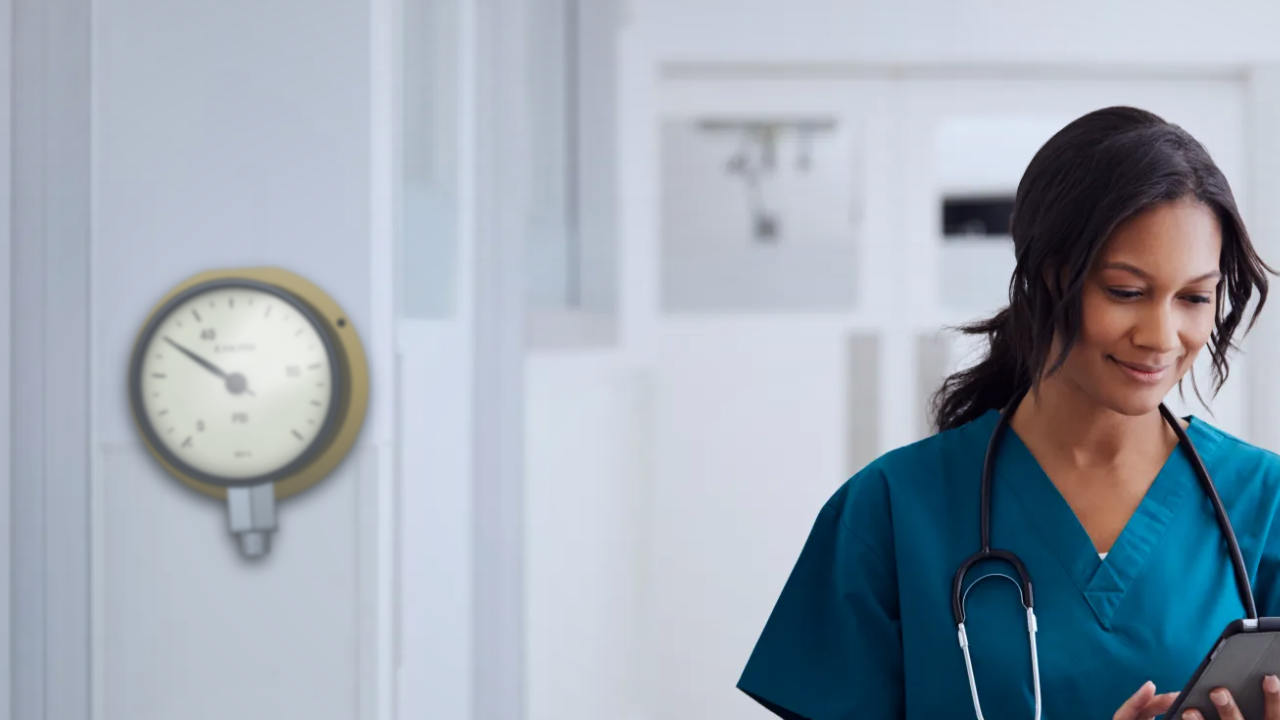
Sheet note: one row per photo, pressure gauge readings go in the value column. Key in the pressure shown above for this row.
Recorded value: 30 psi
